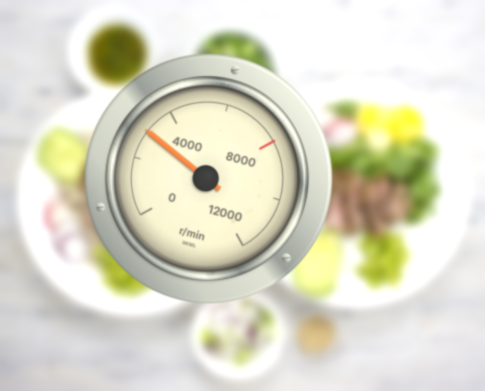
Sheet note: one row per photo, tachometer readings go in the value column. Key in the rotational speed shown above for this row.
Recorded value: 3000 rpm
